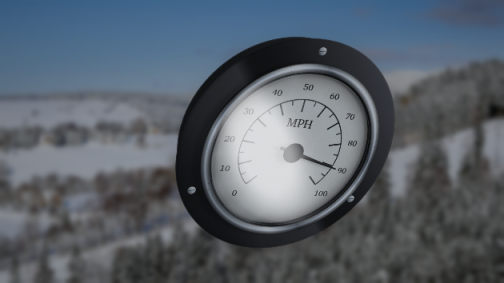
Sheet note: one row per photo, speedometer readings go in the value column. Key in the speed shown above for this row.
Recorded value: 90 mph
